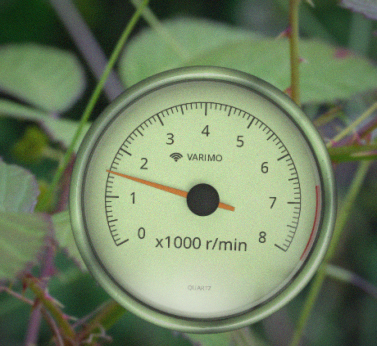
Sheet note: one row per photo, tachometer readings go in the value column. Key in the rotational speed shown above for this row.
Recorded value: 1500 rpm
